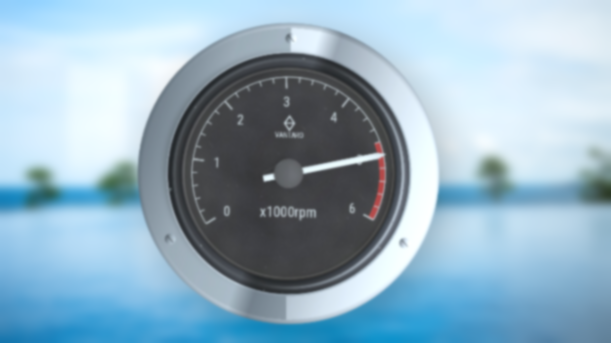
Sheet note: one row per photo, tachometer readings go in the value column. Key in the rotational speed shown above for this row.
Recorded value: 5000 rpm
